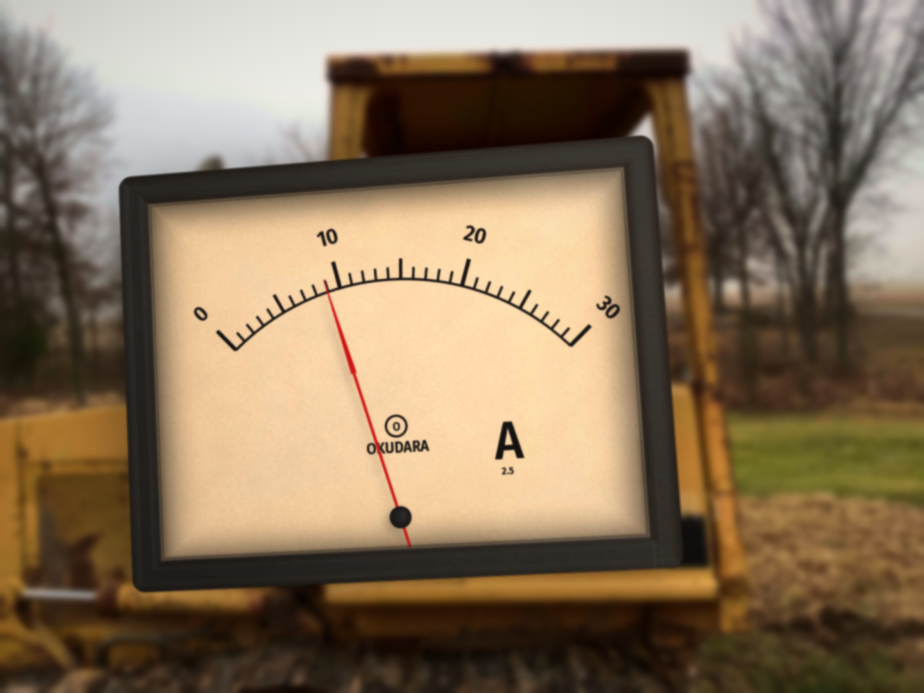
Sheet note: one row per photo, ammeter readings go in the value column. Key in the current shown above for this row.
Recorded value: 9 A
